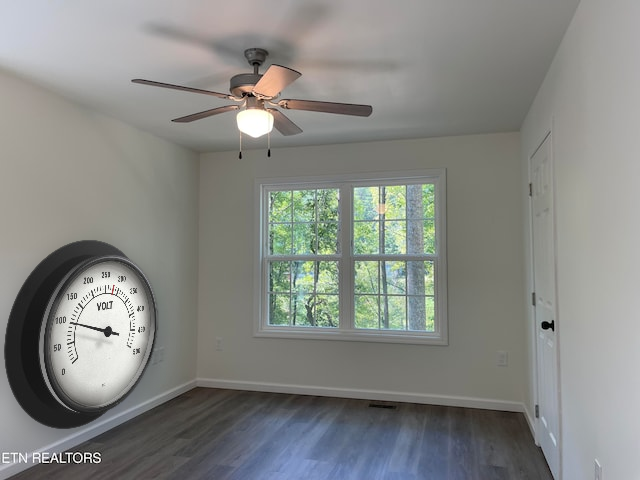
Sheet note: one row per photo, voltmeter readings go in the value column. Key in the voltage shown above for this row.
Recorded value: 100 V
